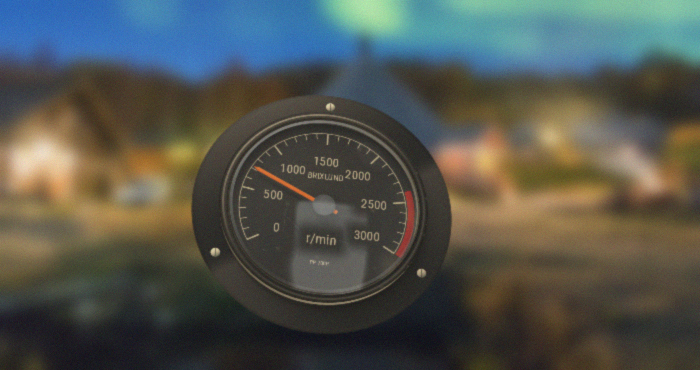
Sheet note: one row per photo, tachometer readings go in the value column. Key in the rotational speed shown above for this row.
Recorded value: 700 rpm
